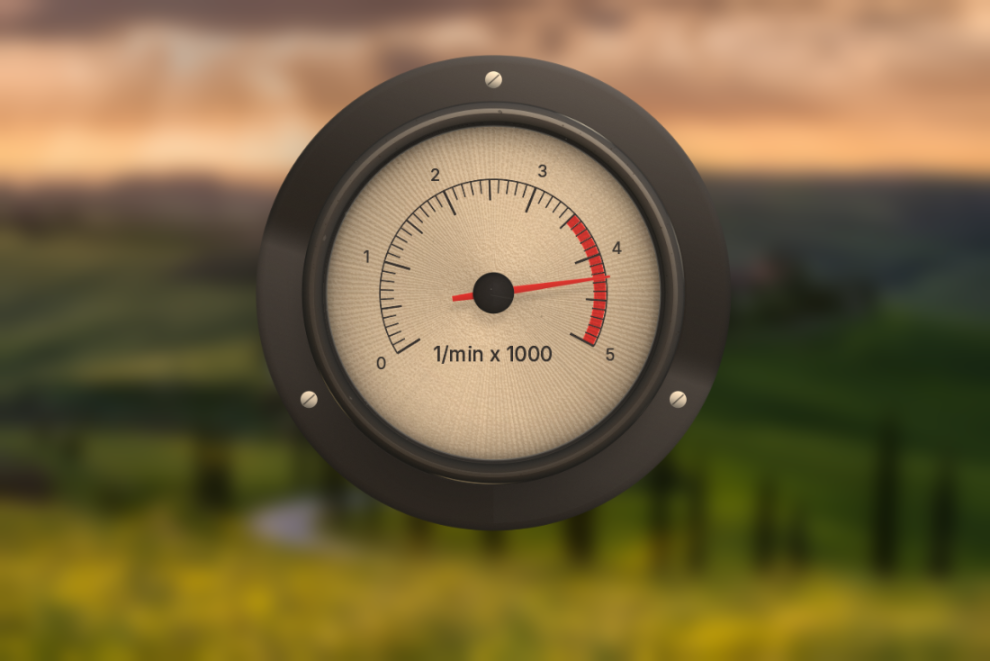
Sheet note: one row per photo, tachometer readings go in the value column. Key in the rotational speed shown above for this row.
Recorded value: 4250 rpm
